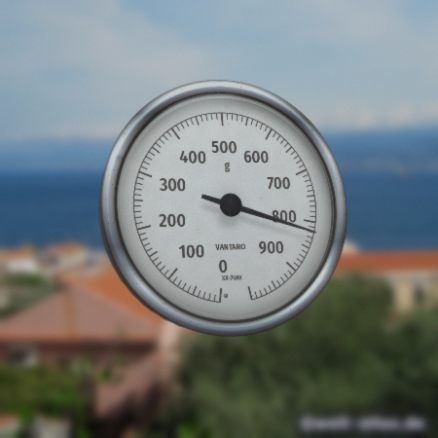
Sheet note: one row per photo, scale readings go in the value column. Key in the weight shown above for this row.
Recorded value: 820 g
